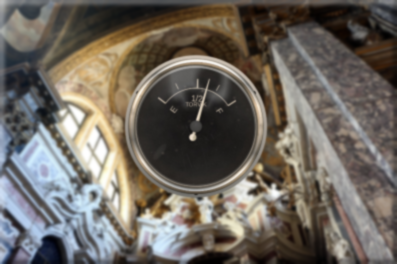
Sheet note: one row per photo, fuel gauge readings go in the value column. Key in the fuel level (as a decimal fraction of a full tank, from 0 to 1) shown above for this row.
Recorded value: 0.625
